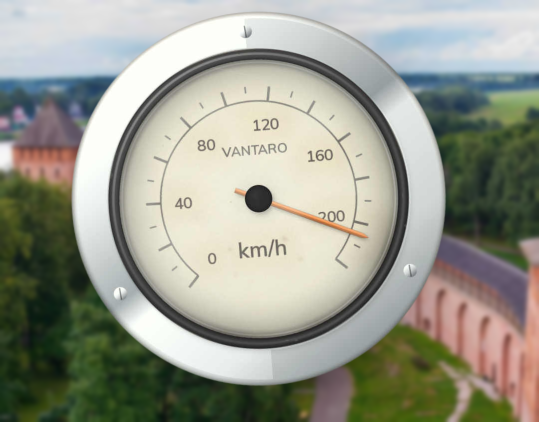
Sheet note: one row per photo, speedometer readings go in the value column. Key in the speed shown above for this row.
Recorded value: 205 km/h
